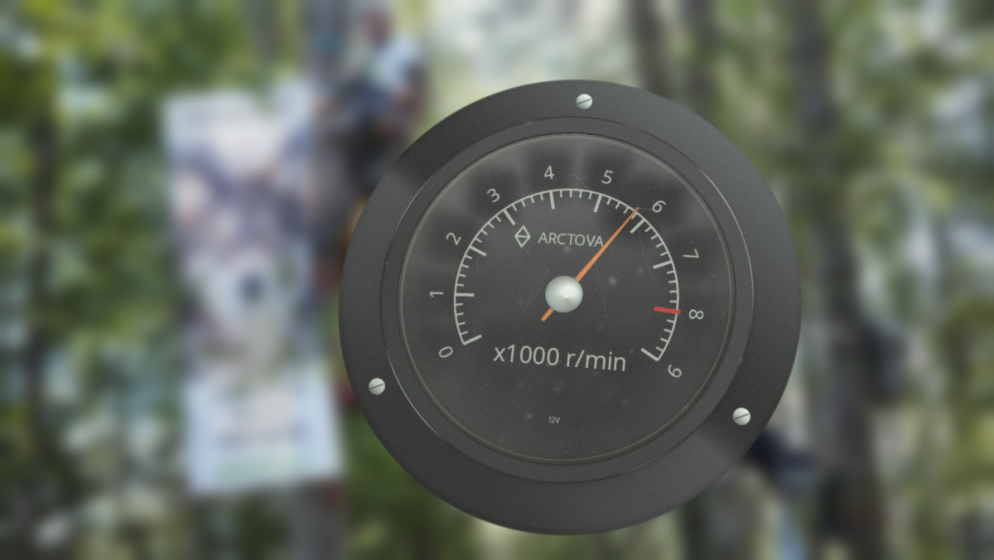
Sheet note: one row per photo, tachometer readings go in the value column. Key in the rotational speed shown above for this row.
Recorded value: 5800 rpm
